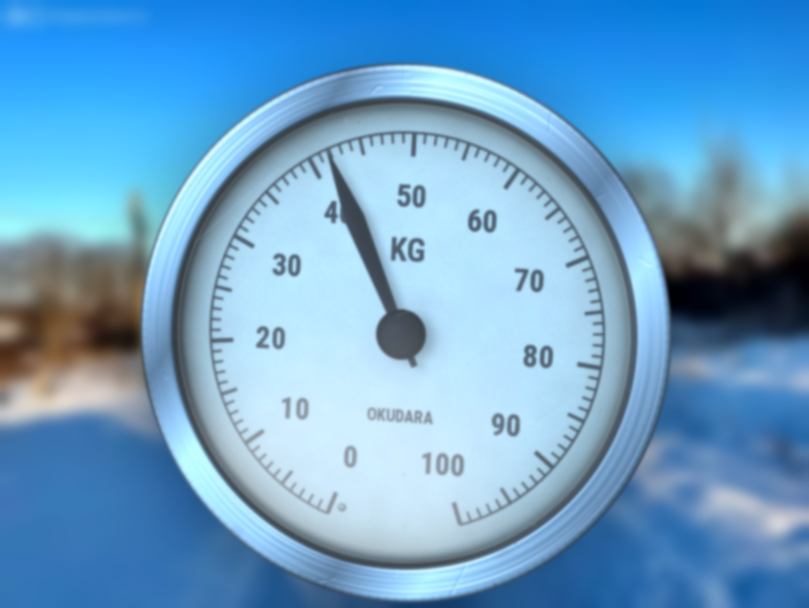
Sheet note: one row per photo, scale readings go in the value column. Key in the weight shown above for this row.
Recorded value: 42 kg
